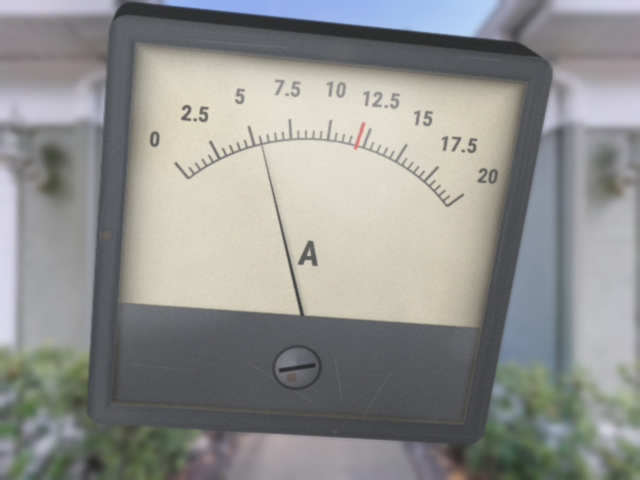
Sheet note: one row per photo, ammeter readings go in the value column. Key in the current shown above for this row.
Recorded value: 5.5 A
